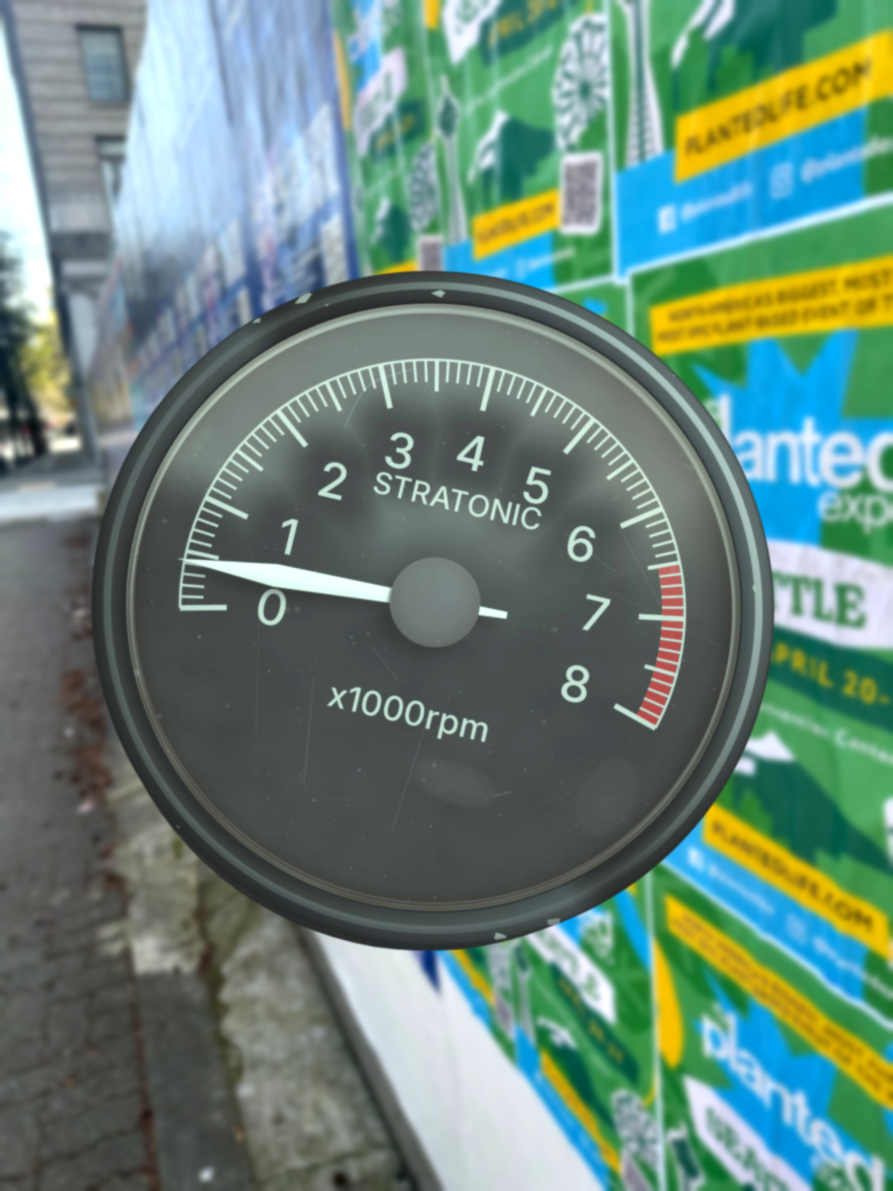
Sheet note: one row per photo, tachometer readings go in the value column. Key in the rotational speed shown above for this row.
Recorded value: 400 rpm
